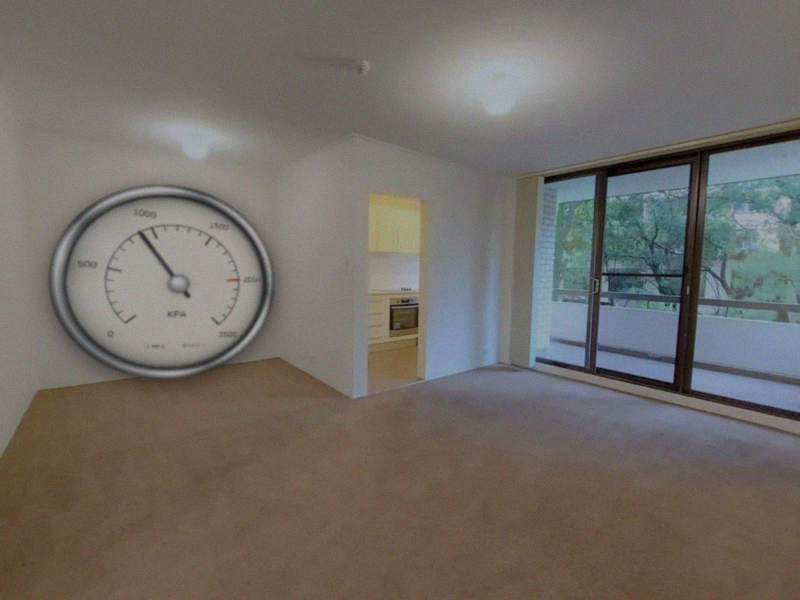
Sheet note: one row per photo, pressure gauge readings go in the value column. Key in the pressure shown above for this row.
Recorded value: 900 kPa
